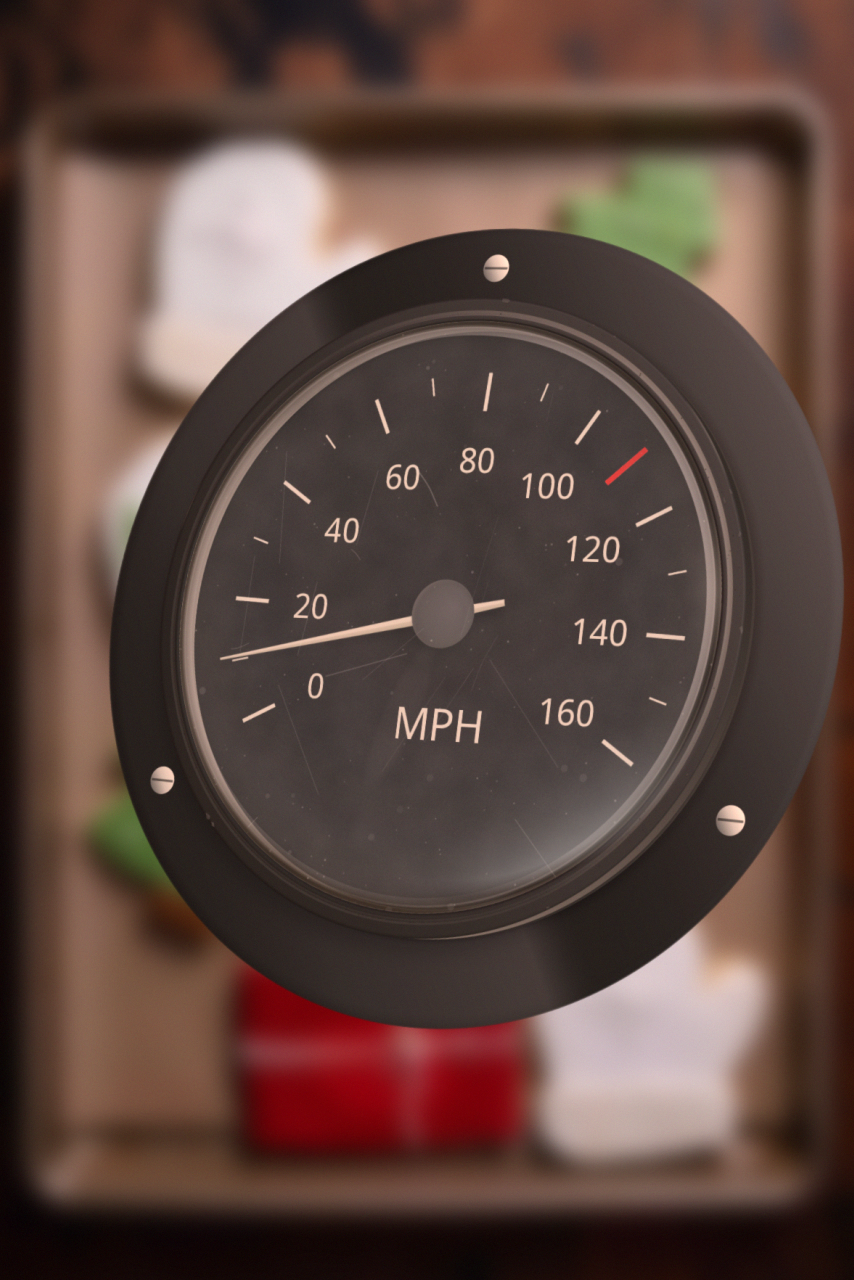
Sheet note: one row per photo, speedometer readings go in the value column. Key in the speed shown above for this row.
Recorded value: 10 mph
